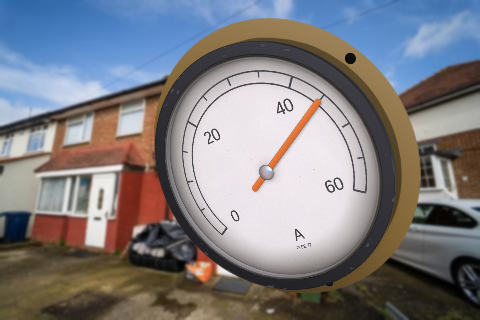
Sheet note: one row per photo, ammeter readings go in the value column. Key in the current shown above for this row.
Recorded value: 45 A
